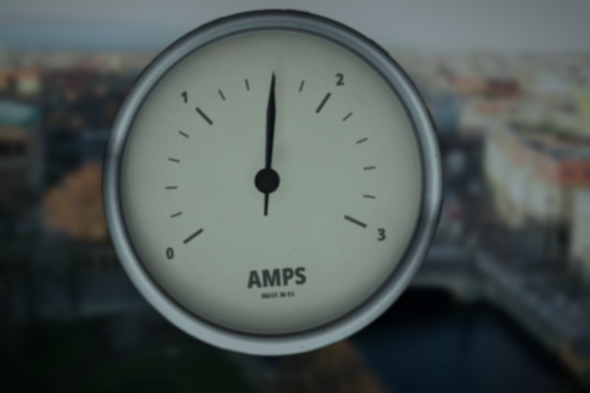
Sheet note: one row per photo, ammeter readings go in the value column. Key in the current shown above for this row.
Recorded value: 1.6 A
